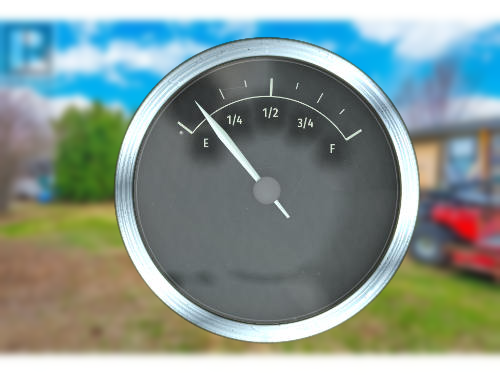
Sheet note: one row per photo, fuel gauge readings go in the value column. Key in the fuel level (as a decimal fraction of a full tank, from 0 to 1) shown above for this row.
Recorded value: 0.125
